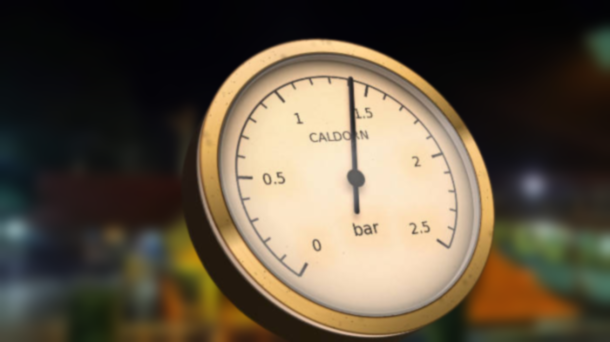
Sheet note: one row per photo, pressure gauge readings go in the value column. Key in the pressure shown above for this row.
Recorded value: 1.4 bar
